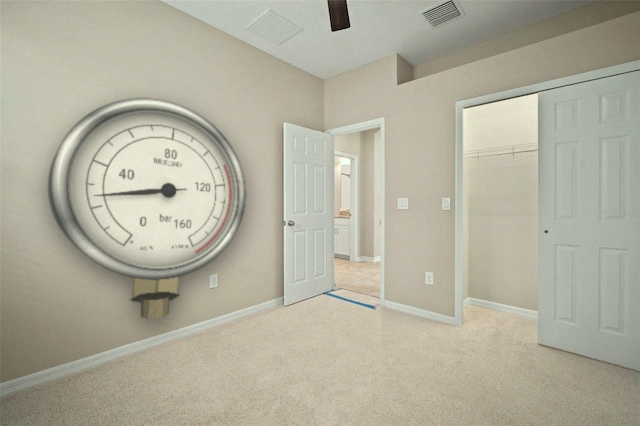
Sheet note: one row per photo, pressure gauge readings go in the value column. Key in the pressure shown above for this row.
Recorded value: 25 bar
